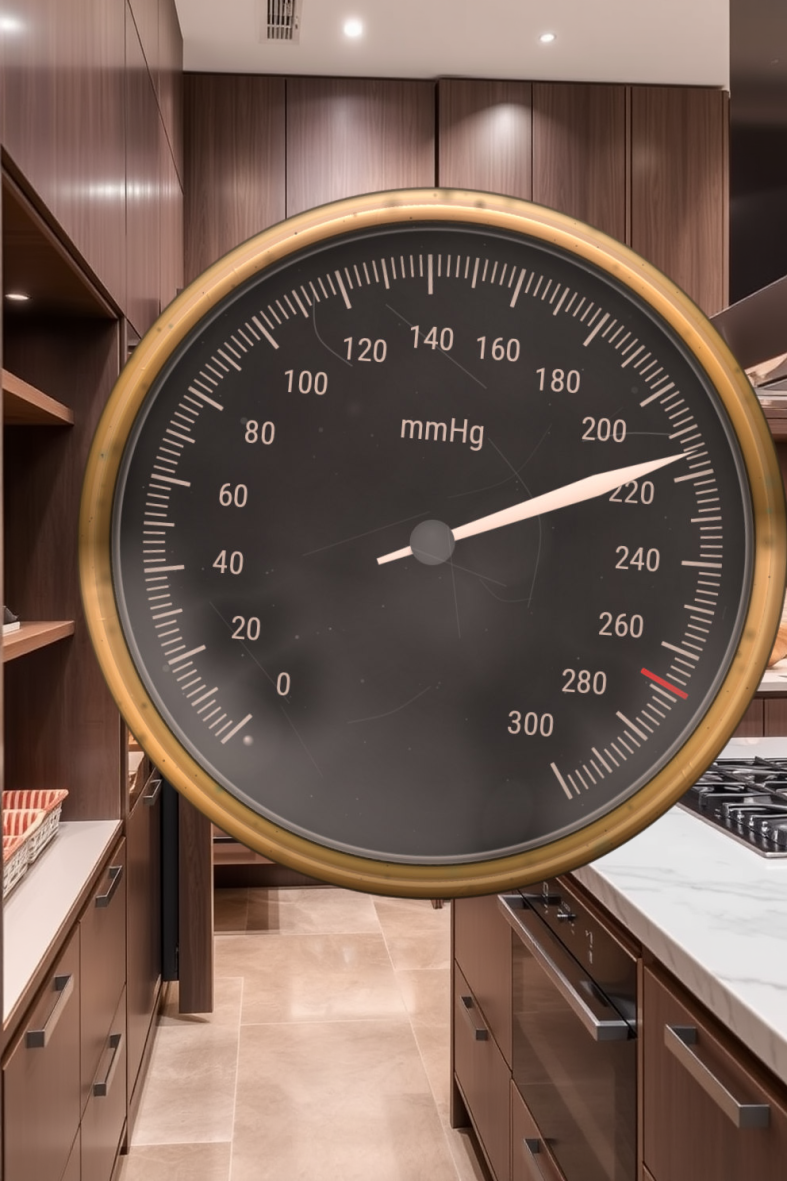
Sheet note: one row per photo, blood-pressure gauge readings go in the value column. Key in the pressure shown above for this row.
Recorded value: 215 mmHg
